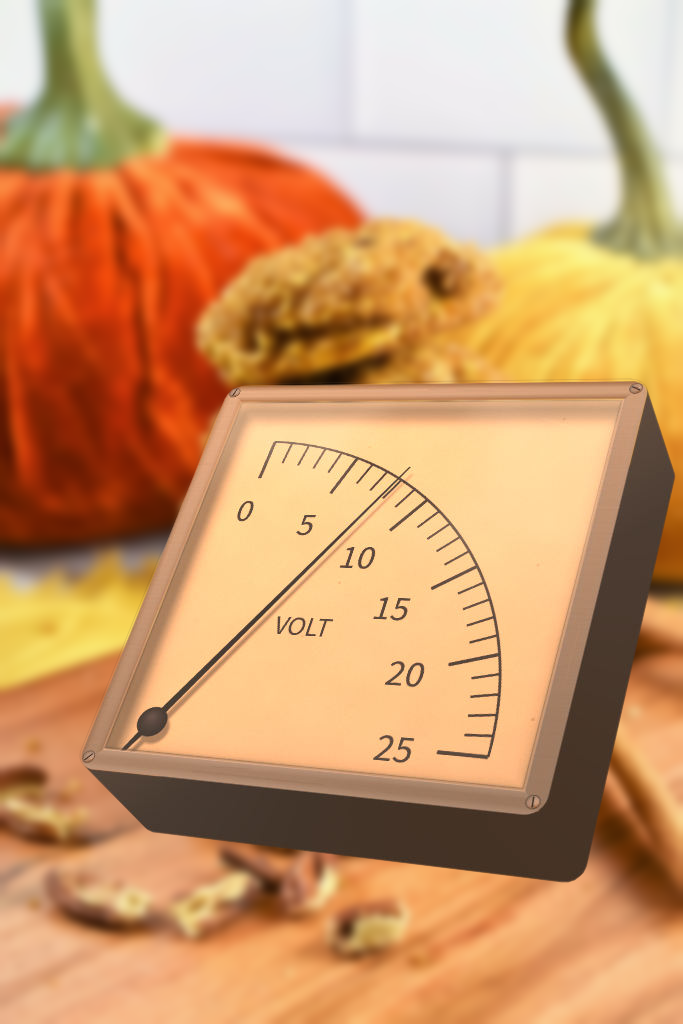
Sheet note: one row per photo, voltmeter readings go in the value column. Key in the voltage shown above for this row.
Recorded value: 8 V
